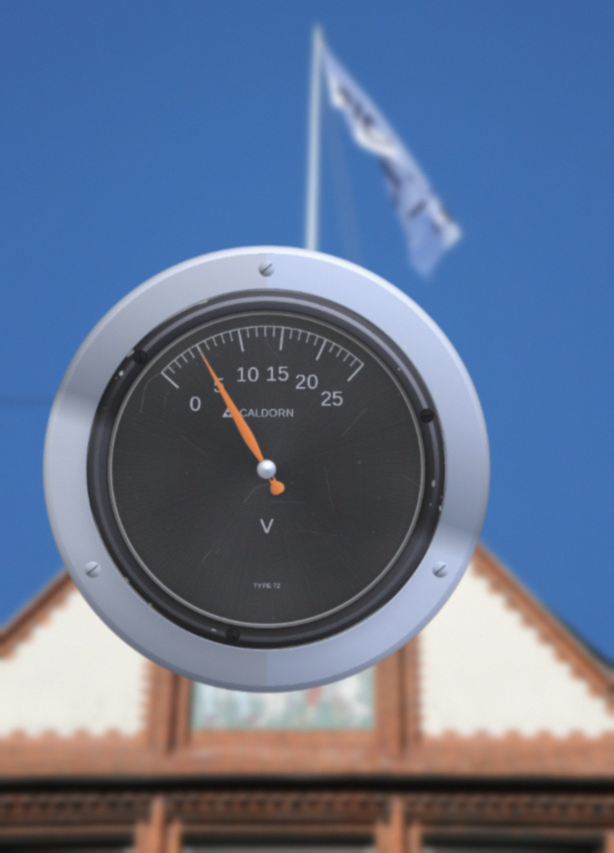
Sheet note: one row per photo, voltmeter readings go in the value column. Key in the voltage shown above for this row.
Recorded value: 5 V
